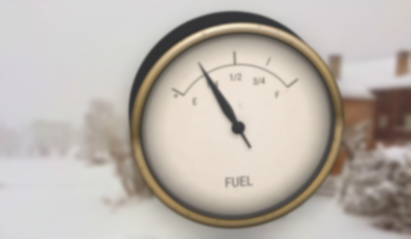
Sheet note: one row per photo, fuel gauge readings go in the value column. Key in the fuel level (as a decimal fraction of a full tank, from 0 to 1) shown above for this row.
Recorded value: 0.25
